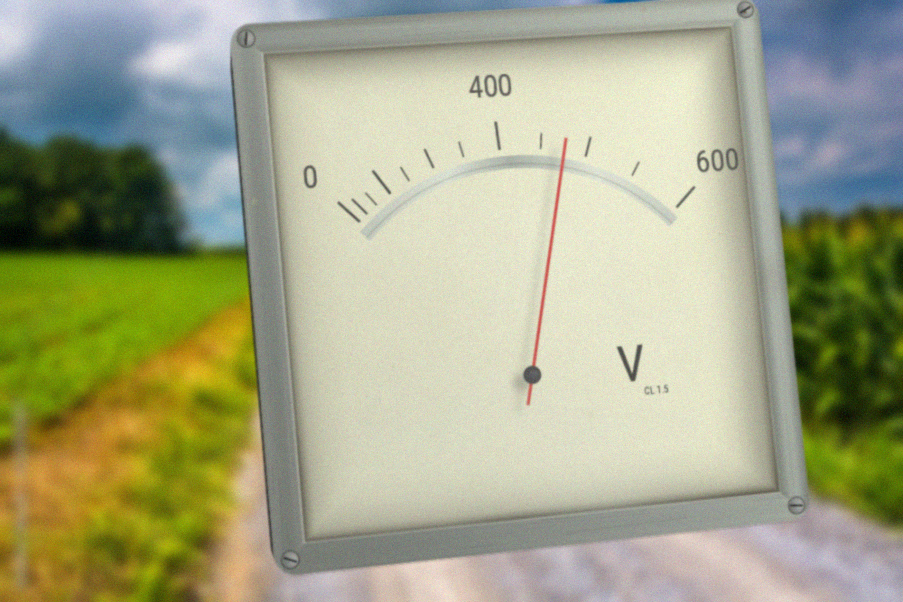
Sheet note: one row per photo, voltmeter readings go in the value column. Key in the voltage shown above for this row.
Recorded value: 475 V
